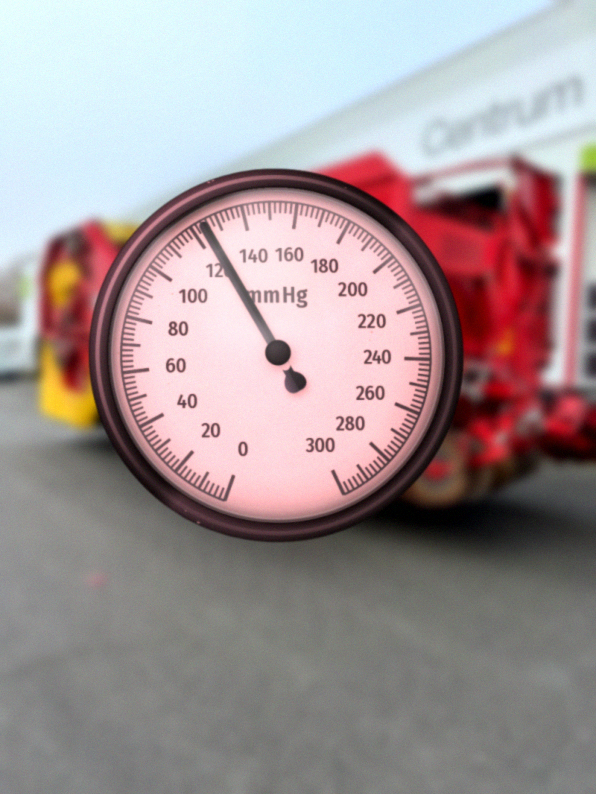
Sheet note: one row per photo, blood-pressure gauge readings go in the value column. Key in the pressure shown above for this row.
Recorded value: 124 mmHg
